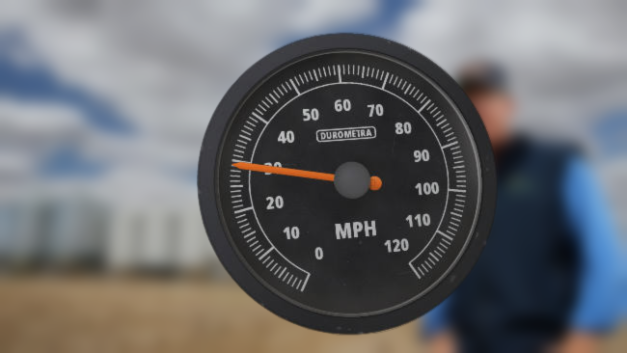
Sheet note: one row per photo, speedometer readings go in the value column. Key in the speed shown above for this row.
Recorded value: 29 mph
